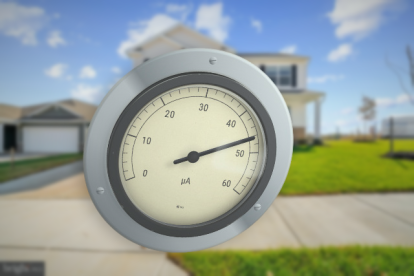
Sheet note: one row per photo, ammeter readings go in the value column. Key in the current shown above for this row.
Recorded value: 46 µA
